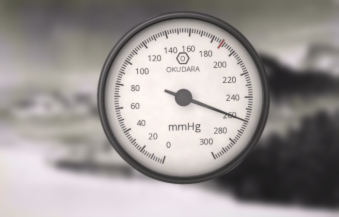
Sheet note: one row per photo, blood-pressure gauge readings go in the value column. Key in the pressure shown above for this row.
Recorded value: 260 mmHg
